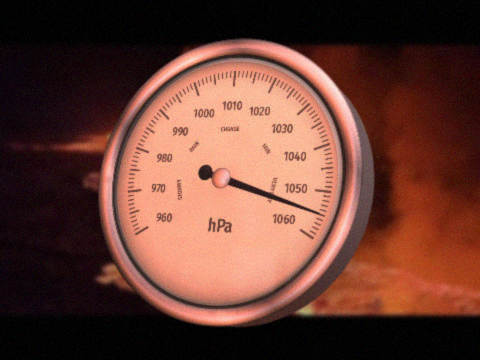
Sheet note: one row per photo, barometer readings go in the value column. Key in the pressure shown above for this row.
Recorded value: 1055 hPa
